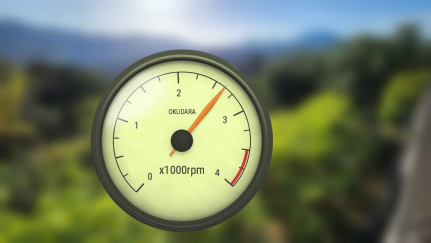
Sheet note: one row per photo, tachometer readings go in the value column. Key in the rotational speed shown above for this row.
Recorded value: 2625 rpm
